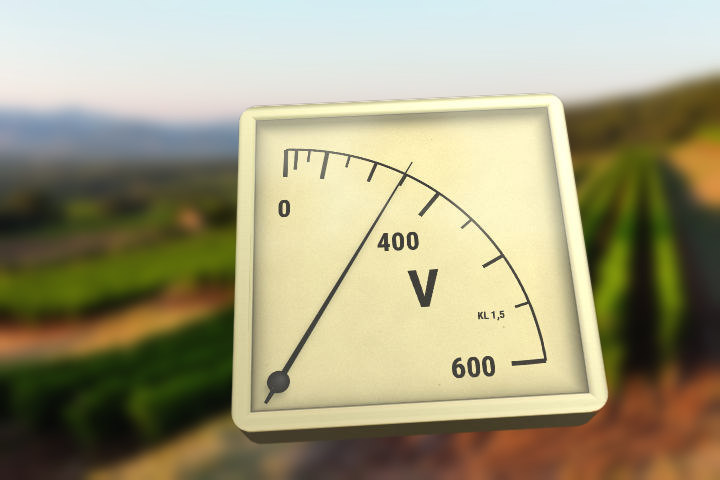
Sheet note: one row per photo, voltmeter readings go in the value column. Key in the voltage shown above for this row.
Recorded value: 350 V
